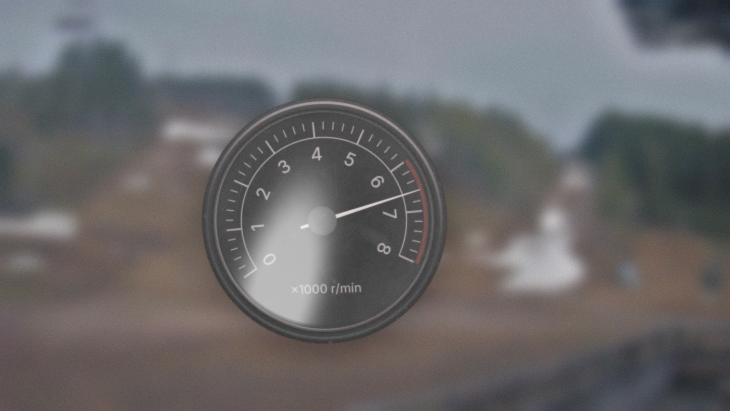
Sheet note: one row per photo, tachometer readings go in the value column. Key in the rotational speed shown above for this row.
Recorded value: 6600 rpm
